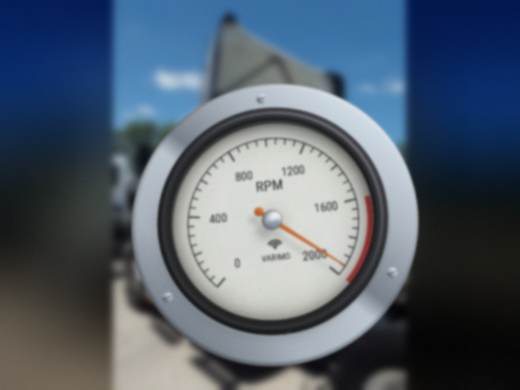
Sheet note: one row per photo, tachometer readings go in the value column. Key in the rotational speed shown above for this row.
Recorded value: 1950 rpm
